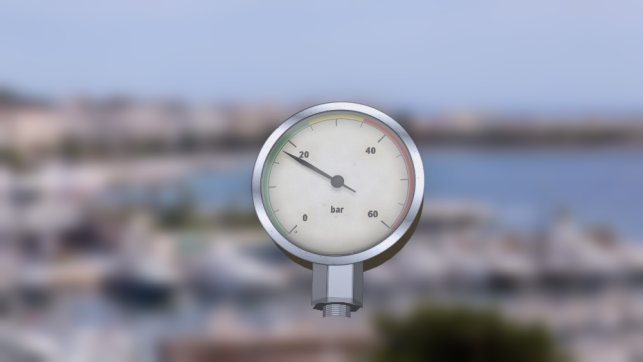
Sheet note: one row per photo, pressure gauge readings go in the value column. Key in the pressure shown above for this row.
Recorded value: 17.5 bar
